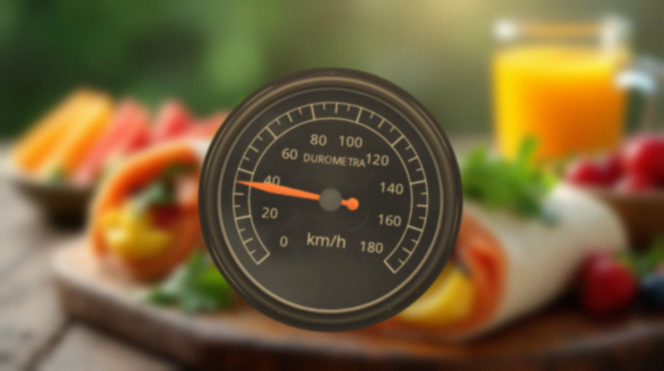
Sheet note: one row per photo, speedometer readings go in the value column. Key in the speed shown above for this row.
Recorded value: 35 km/h
